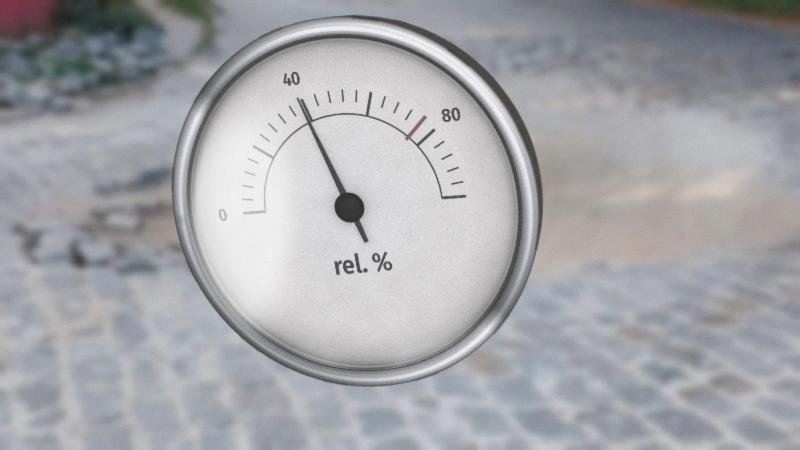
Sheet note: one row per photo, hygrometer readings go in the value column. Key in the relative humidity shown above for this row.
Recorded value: 40 %
